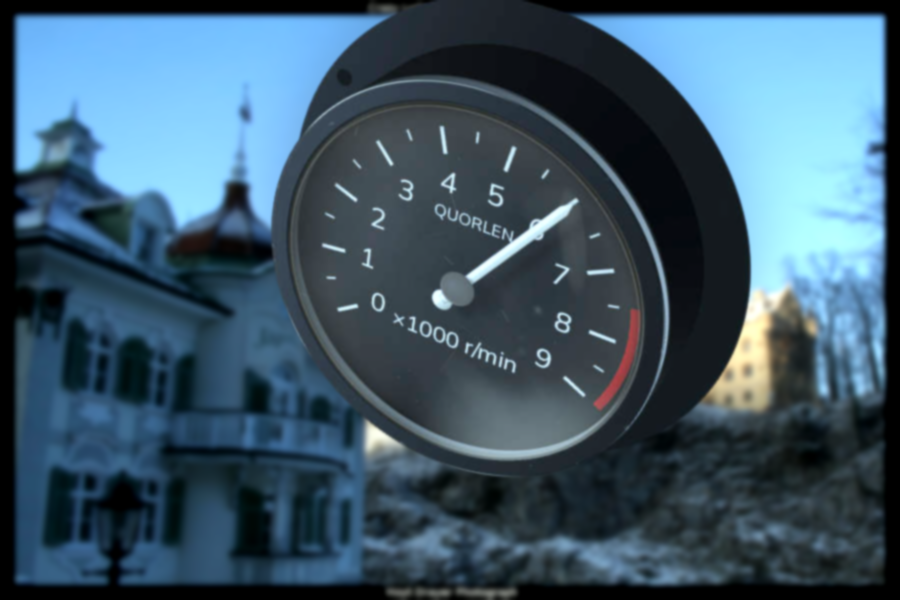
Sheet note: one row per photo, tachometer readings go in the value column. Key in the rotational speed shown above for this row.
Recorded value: 6000 rpm
